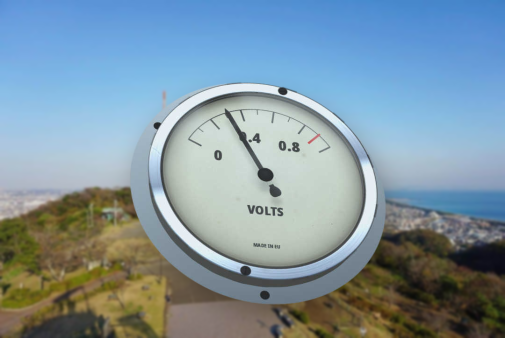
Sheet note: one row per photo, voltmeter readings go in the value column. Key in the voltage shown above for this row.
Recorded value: 0.3 V
